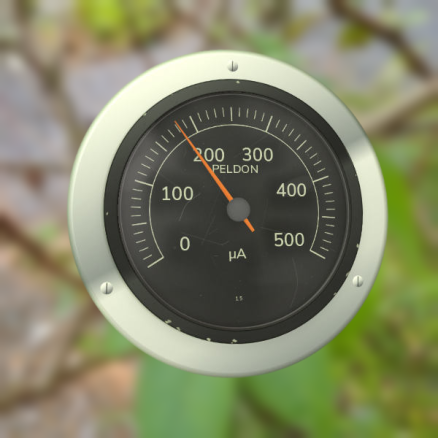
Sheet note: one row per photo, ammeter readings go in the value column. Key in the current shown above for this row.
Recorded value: 180 µA
